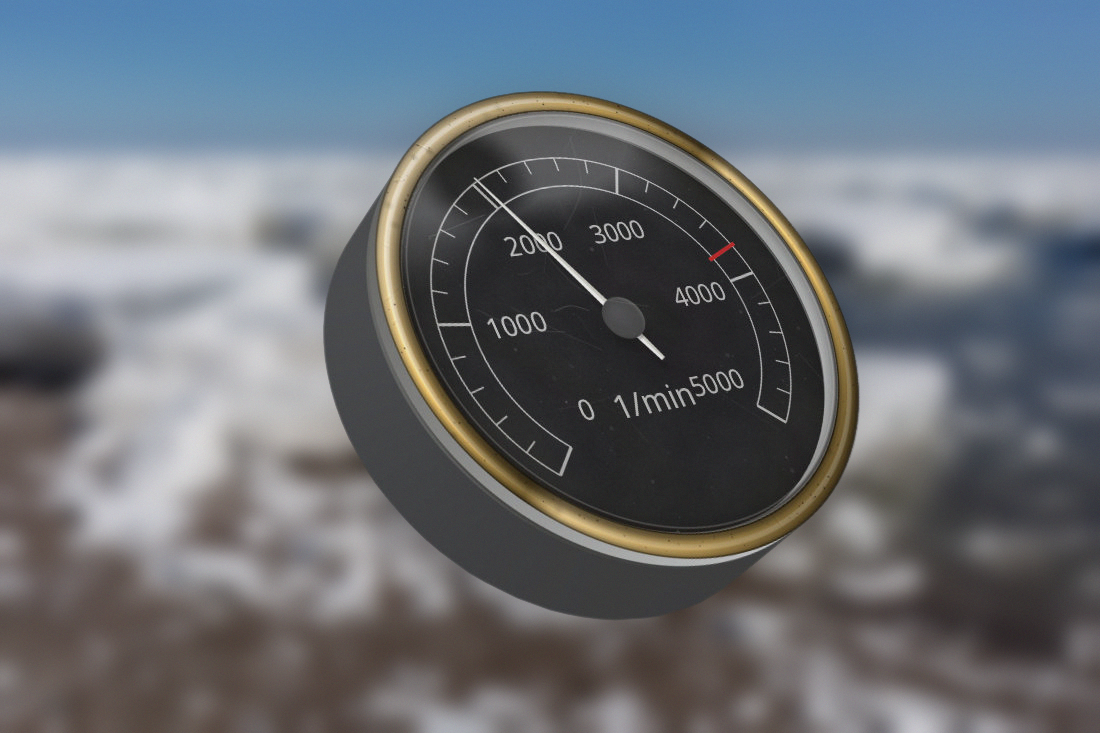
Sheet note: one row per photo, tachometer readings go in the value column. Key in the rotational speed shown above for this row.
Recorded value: 2000 rpm
